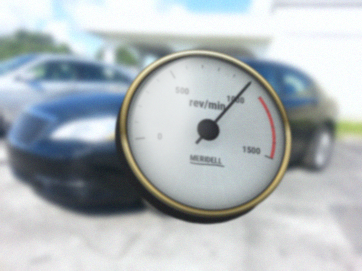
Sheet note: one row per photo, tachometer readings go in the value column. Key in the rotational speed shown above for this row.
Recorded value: 1000 rpm
